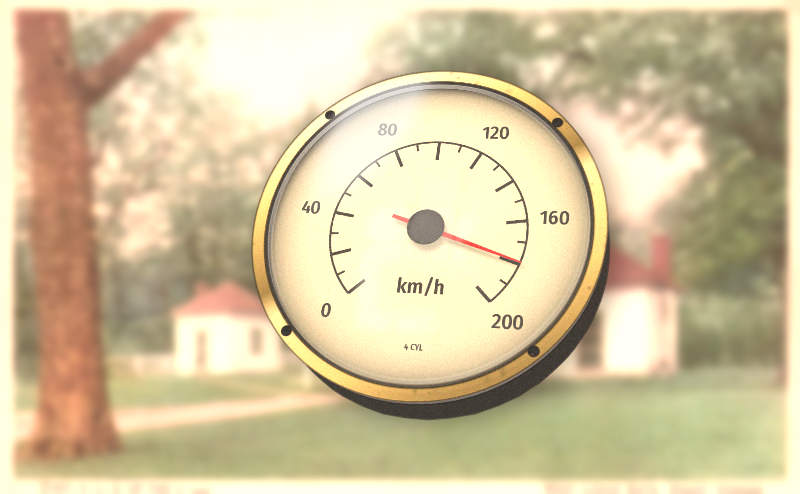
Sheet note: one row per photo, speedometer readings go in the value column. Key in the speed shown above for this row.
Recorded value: 180 km/h
